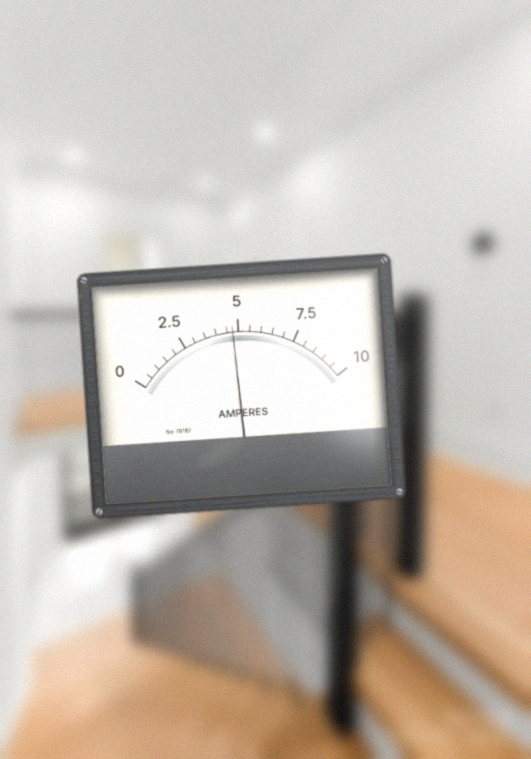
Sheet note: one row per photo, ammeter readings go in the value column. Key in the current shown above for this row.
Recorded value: 4.75 A
